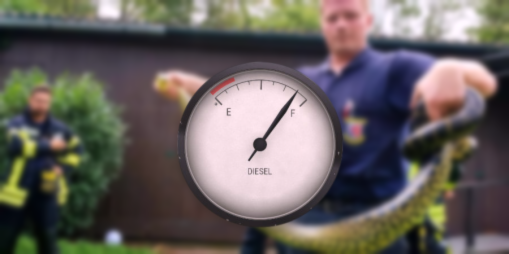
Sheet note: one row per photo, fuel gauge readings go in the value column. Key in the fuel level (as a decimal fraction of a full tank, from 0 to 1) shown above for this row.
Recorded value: 0.875
